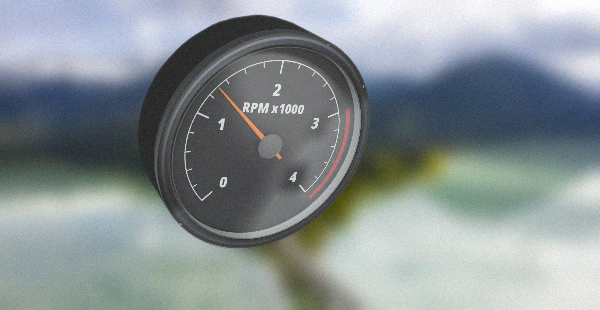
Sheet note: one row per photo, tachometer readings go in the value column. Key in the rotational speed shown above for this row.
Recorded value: 1300 rpm
